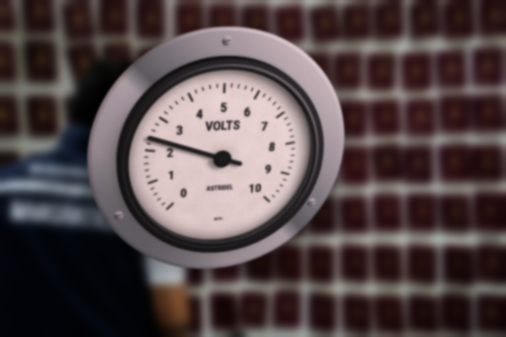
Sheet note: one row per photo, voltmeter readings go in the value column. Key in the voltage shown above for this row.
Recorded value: 2.4 V
